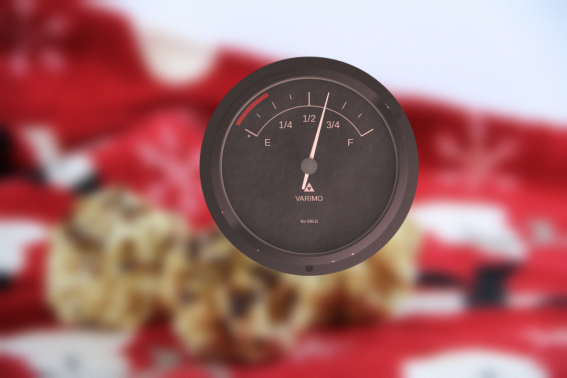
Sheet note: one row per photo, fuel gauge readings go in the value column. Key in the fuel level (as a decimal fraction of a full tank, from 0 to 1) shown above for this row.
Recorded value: 0.625
